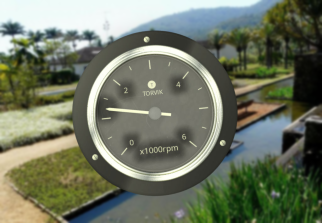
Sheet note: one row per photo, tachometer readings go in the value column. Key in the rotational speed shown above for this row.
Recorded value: 1250 rpm
